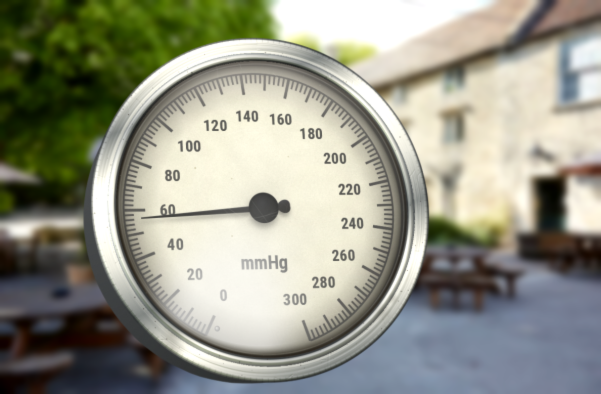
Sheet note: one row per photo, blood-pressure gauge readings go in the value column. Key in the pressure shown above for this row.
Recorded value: 56 mmHg
